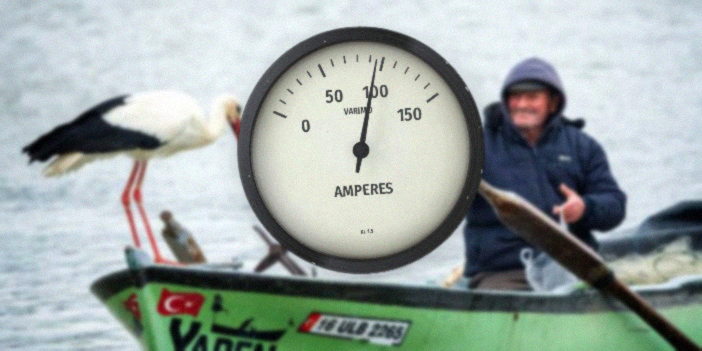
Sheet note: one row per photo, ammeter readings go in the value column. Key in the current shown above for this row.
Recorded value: 95 A
